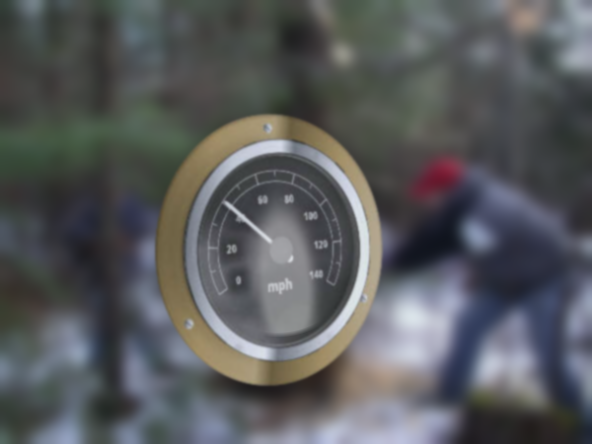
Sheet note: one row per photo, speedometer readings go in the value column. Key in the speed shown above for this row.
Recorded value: 40 mph
